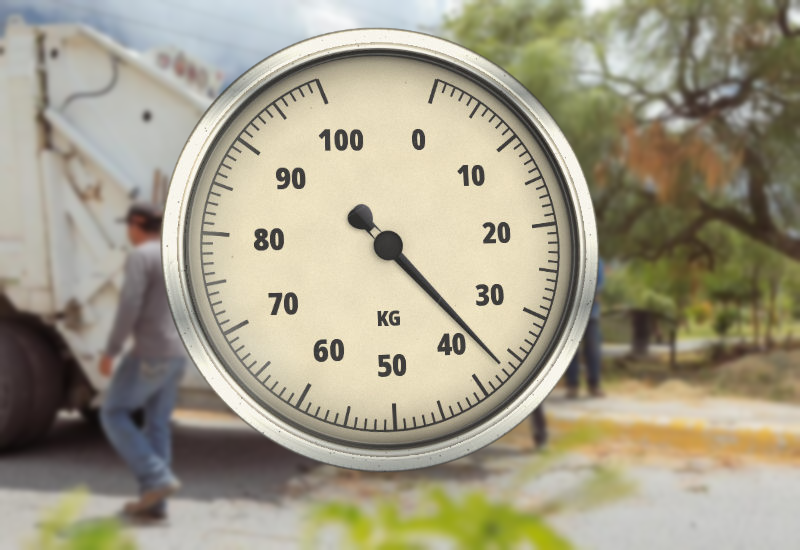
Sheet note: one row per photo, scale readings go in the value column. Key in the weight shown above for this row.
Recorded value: 37 kg
